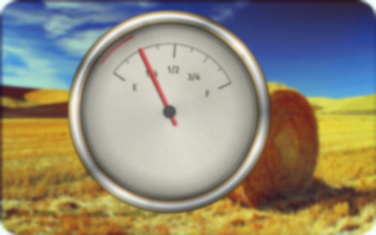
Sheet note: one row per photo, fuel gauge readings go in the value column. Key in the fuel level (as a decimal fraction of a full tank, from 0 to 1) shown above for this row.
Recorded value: 0.25
